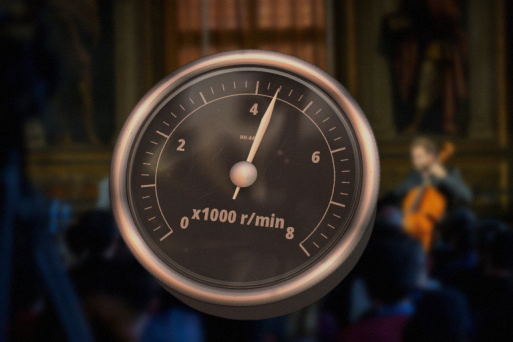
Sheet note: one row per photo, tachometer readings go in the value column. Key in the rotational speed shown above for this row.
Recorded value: 4400 rpm
